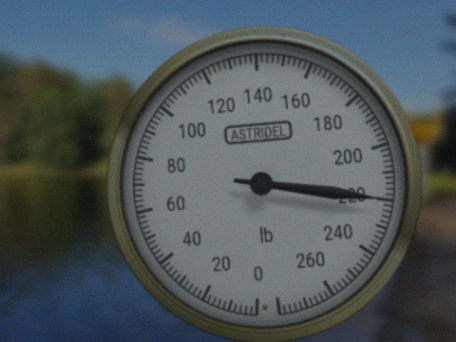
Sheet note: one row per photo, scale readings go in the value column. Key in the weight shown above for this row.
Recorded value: 220 lb
